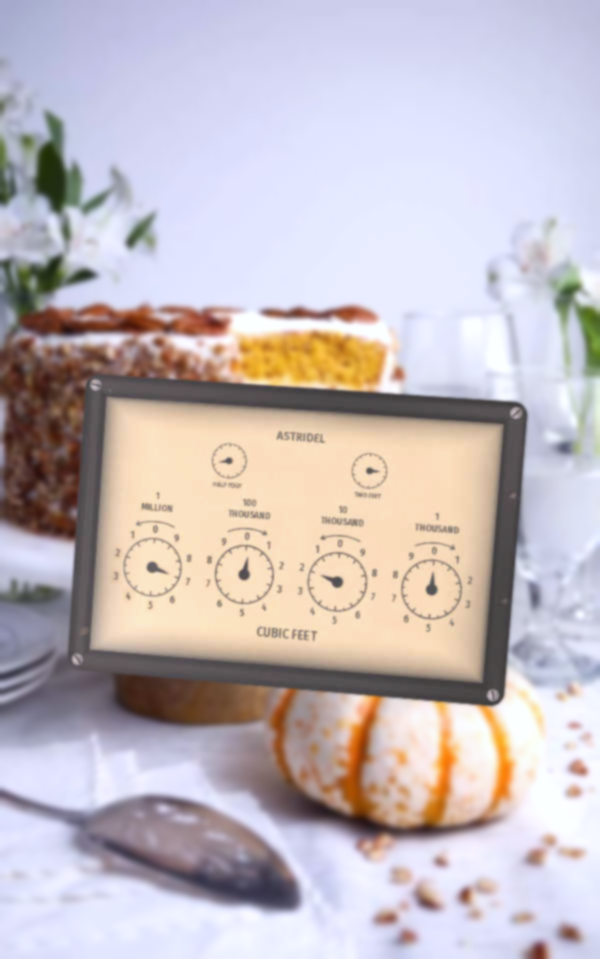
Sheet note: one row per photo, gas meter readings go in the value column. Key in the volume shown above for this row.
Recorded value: 702000 ft³
